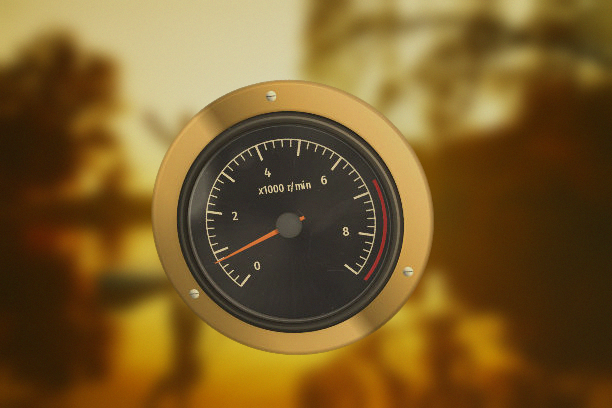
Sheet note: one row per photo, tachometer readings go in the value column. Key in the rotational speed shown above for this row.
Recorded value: 800 rpm
